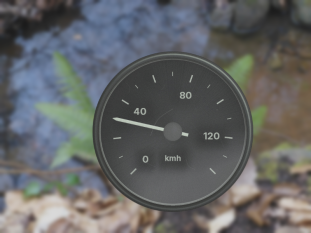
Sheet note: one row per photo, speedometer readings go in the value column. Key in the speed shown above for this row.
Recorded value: 30 km/h
